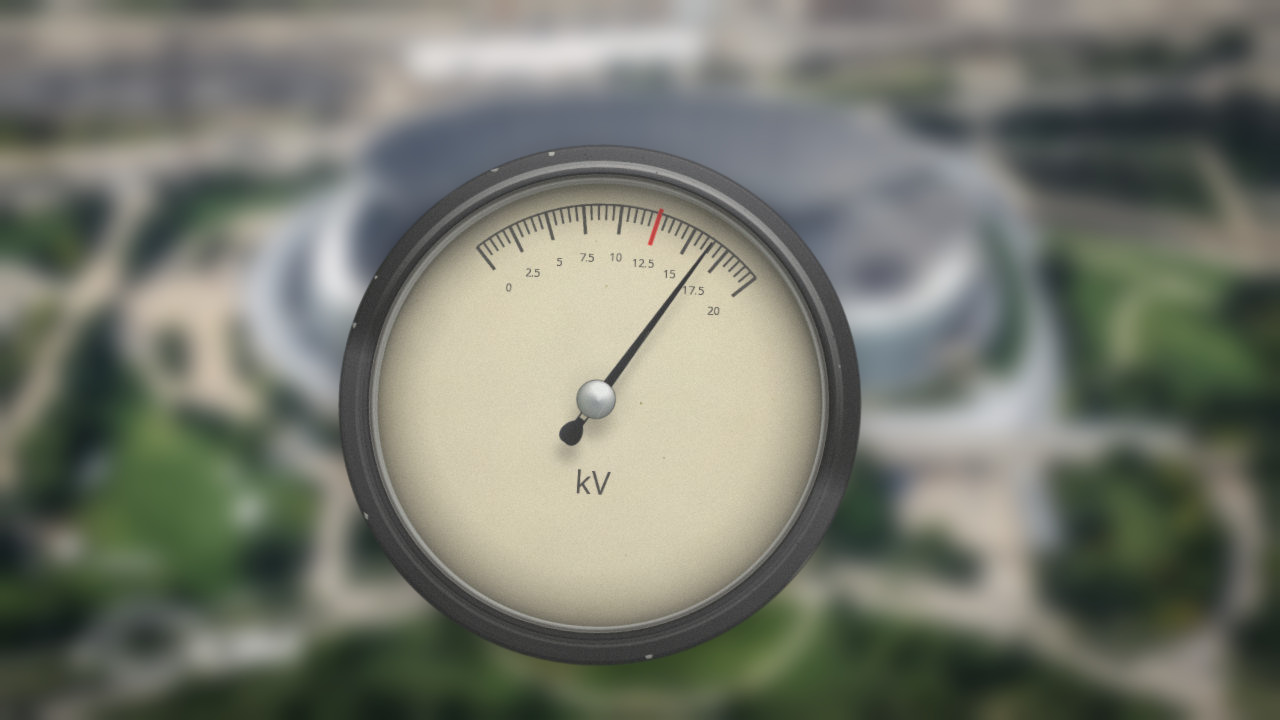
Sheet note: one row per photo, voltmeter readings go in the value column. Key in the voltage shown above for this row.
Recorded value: 16.5 kV
